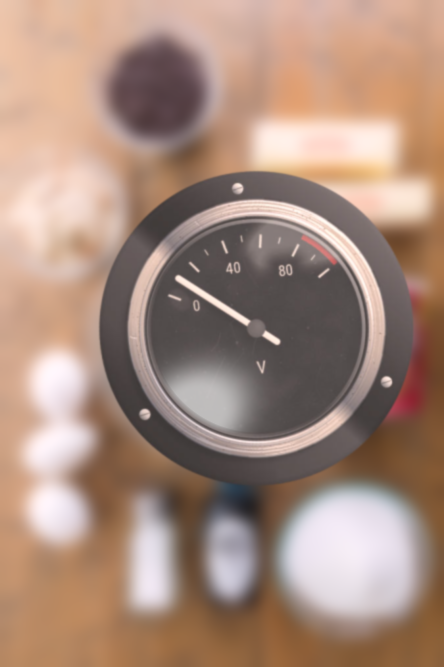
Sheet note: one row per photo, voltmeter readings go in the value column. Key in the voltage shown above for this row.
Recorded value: 10 V
